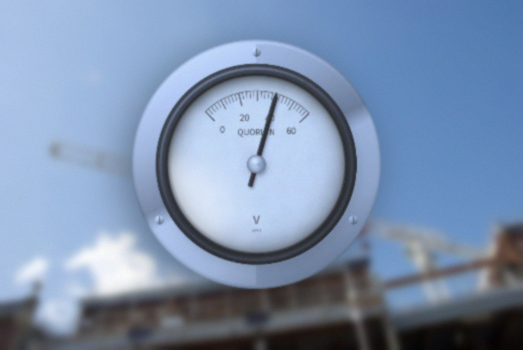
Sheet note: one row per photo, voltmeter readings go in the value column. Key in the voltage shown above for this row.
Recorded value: 40 V
